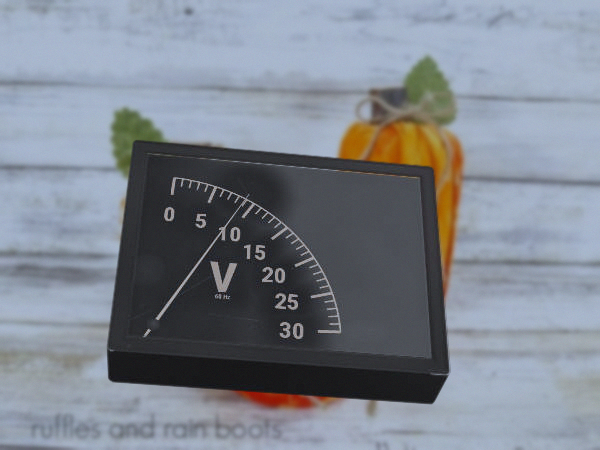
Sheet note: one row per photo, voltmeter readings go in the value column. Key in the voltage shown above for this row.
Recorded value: 9 V
